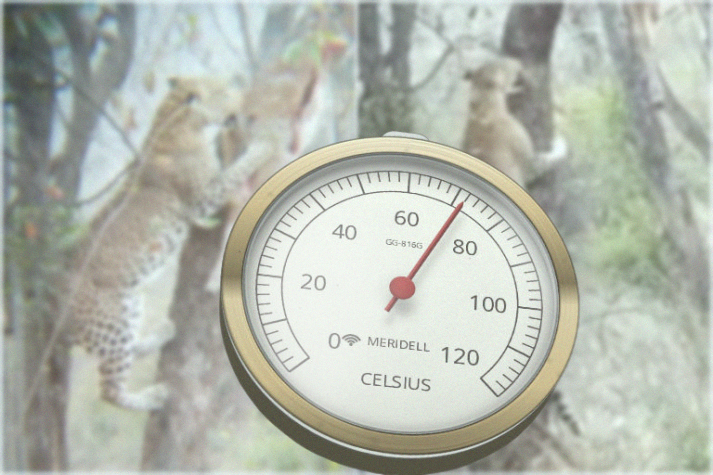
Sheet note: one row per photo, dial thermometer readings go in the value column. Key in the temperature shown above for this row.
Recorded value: 72 °C
